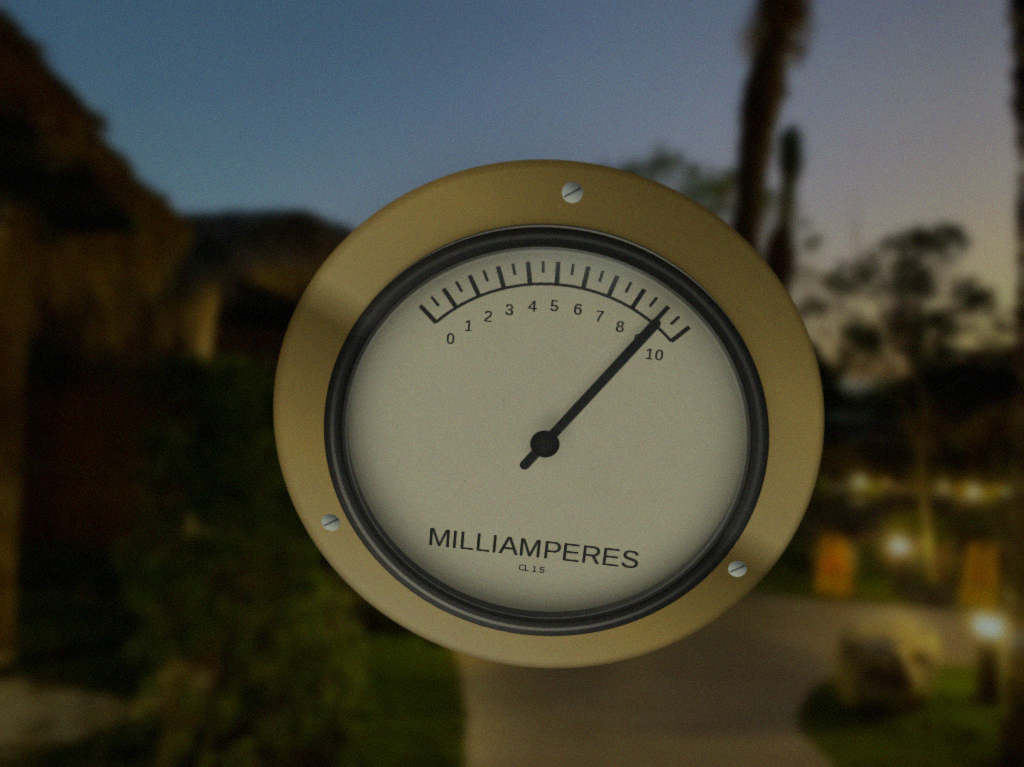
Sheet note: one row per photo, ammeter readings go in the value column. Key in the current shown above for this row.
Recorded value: 9 mA
